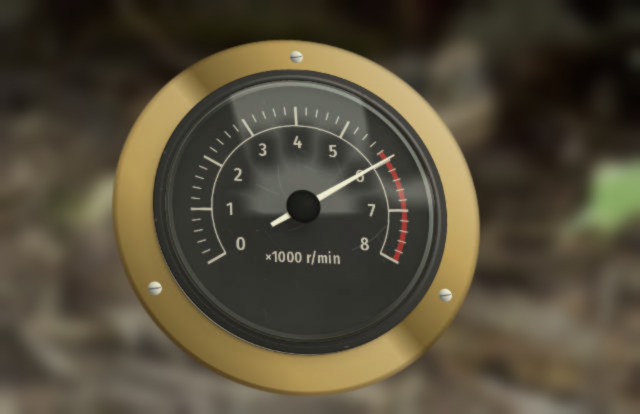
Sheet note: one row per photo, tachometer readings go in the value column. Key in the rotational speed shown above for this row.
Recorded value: 6000 rpm
